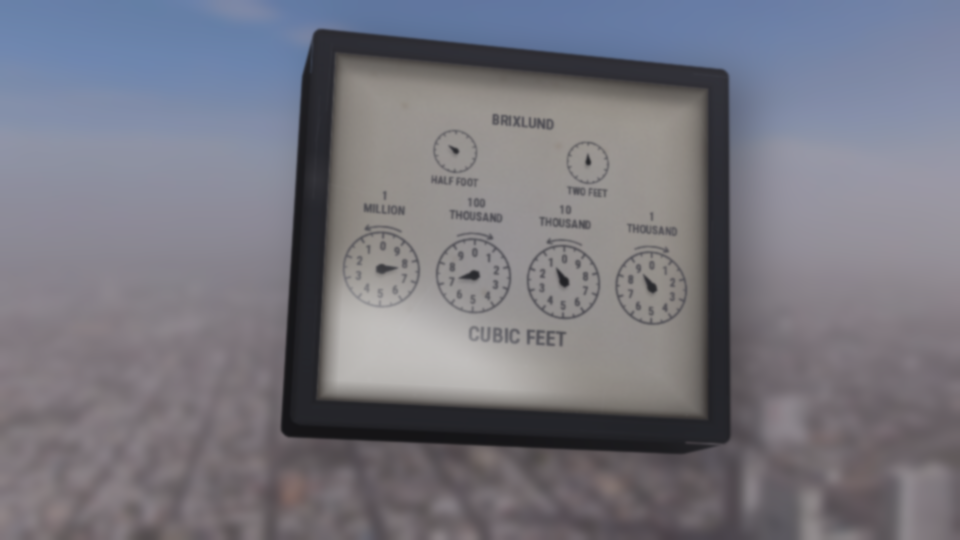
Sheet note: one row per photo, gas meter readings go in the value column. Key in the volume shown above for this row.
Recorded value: 770900 ft³
